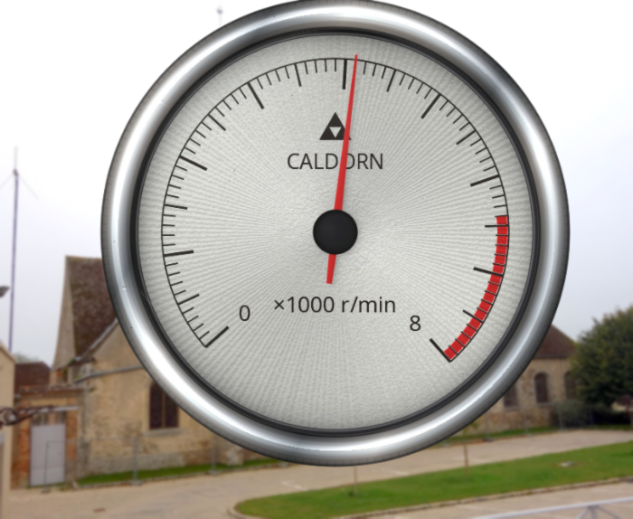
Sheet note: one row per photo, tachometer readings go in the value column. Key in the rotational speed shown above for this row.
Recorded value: 4100 rpm
